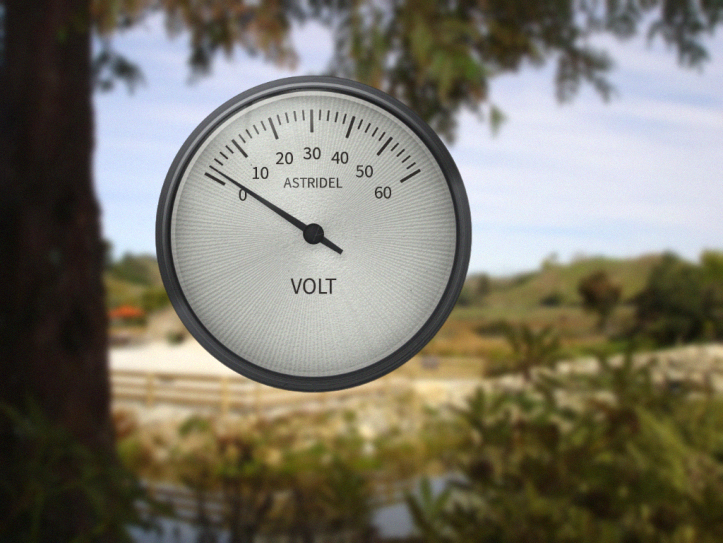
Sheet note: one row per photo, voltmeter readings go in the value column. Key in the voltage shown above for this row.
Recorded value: 2 V
